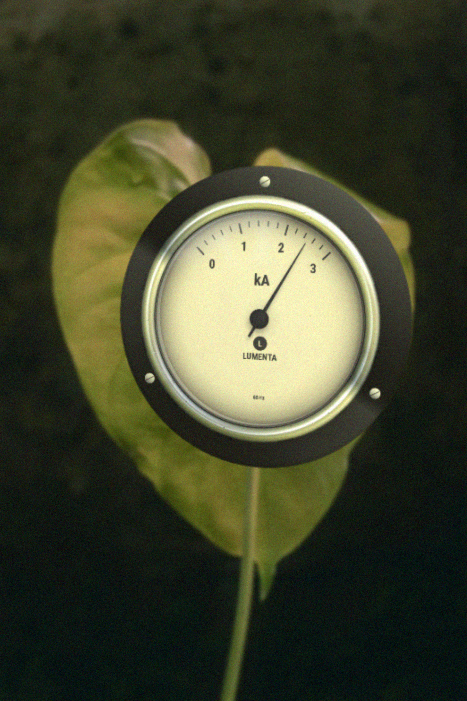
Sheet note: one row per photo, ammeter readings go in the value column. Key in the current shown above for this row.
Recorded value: 2.5 kA
